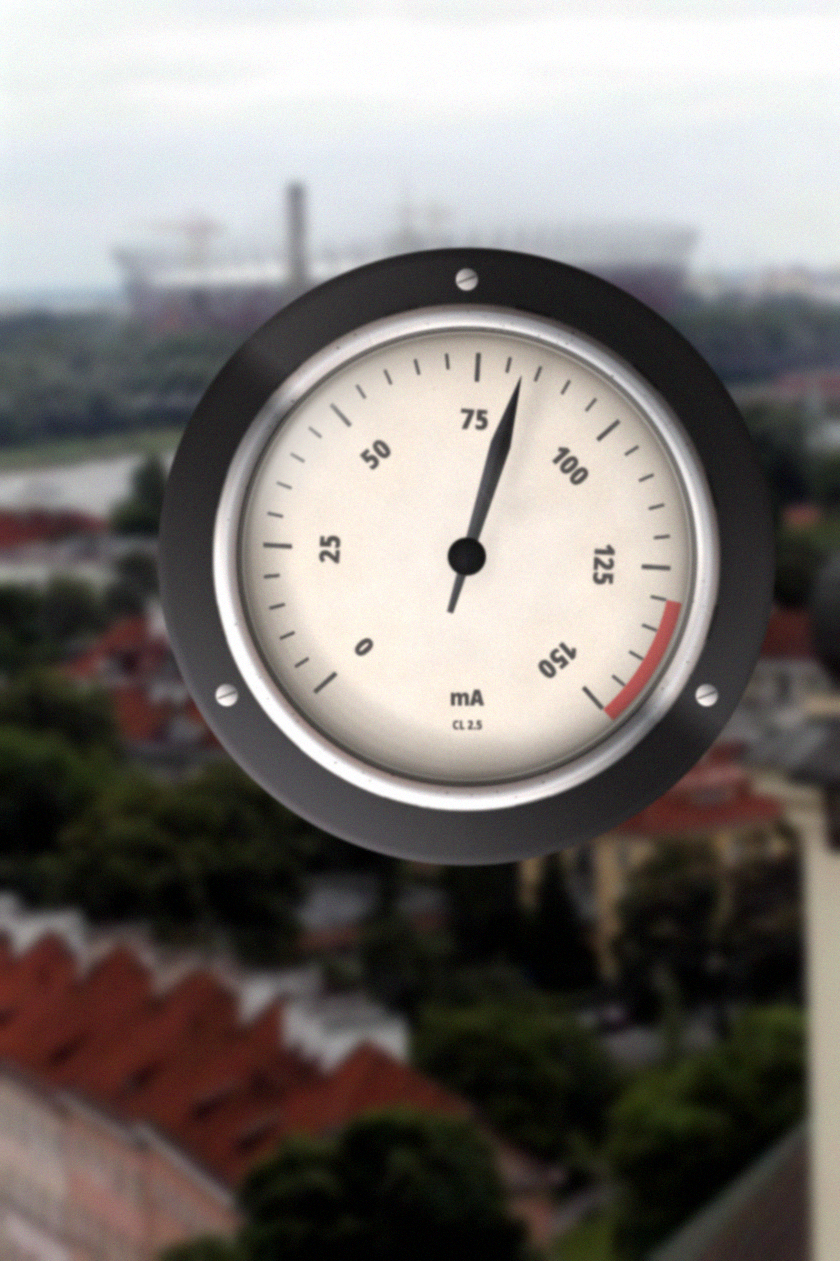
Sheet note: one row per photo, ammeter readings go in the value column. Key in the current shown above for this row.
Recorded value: 82.5 mA
